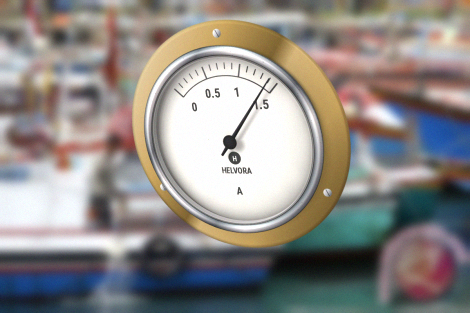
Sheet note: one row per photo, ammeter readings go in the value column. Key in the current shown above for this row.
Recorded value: 1.4 A
